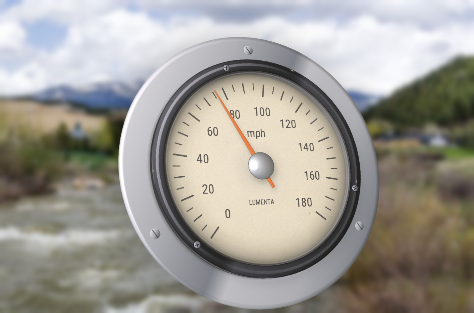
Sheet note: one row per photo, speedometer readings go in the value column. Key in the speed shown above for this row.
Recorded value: 75 mph
